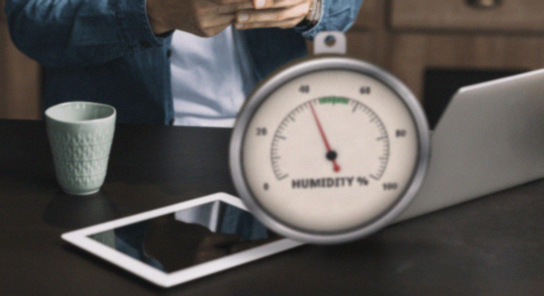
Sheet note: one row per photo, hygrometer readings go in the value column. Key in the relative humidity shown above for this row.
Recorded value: 40 %
